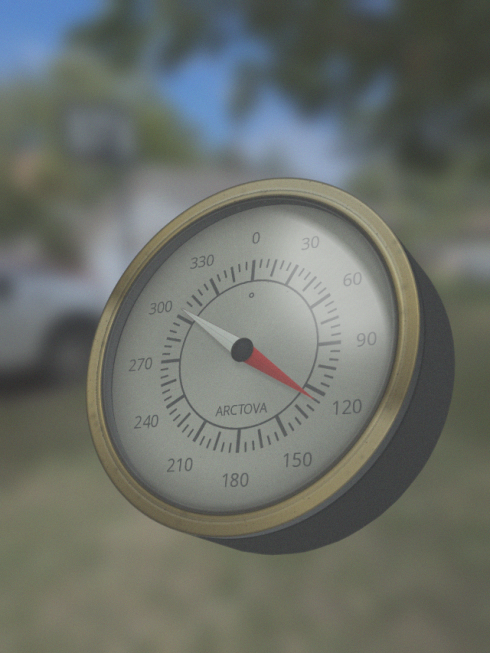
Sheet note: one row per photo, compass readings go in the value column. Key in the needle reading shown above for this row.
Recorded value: 125 °
